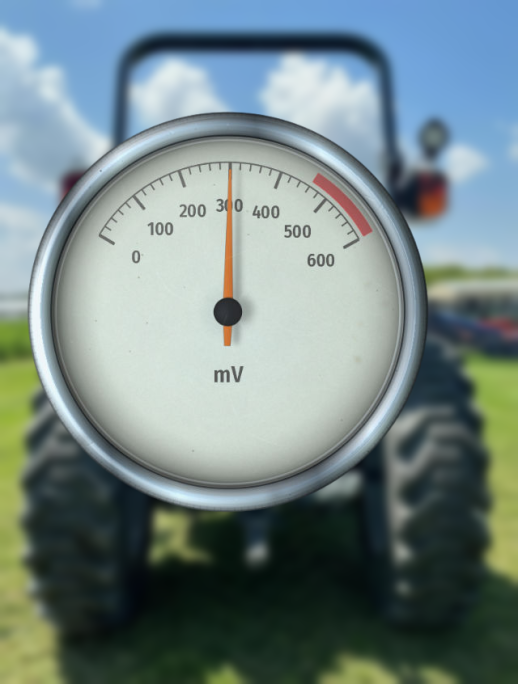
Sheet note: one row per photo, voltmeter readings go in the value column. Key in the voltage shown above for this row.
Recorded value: 300 mV
